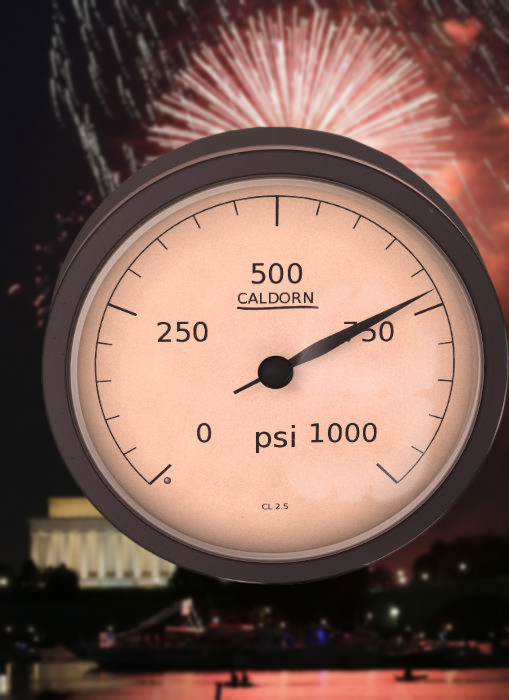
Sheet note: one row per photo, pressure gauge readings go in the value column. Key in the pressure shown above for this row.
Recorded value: 725 psi
